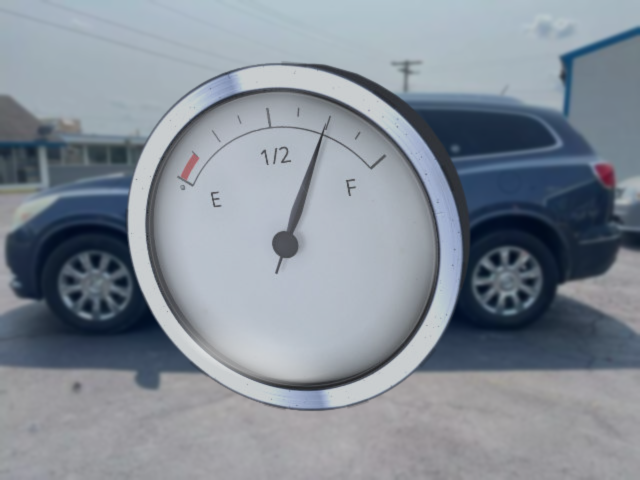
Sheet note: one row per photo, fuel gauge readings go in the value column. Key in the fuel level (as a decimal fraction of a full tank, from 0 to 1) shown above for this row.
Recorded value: 0.75
